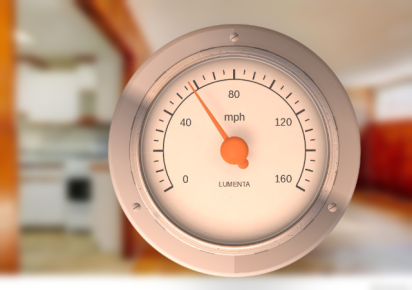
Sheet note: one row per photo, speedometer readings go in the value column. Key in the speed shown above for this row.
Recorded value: 57.5 mph
